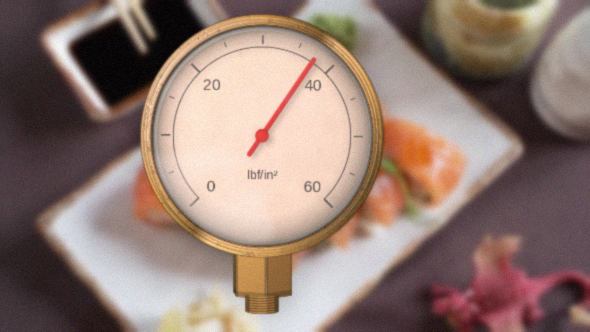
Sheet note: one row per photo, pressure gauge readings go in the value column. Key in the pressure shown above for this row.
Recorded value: 37.5 psi
